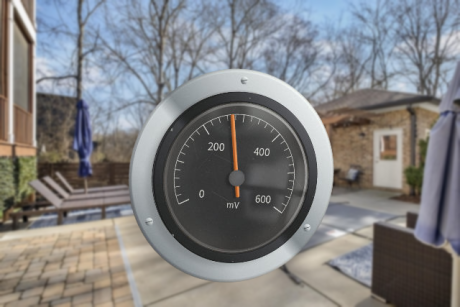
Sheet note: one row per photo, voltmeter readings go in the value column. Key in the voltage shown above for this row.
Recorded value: 270 mV
